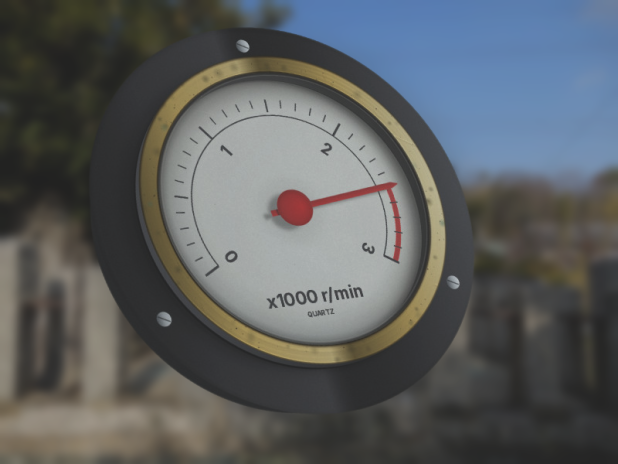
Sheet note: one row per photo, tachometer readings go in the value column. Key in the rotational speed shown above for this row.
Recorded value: 2500 rpm
